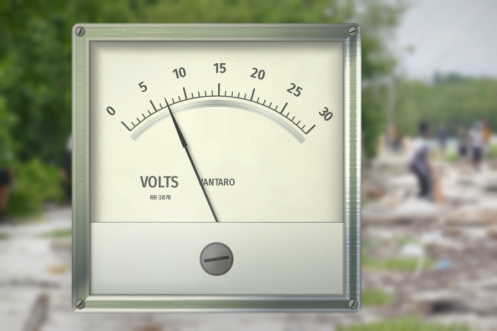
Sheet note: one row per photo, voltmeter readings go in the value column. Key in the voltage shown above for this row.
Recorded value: 7 V
